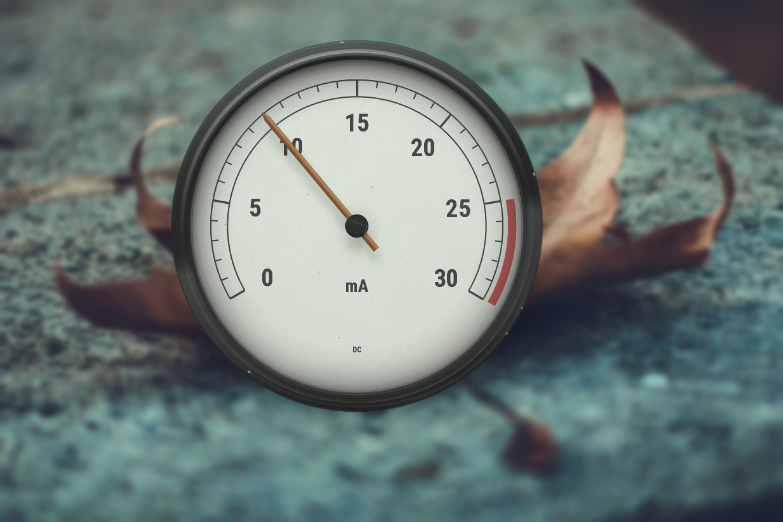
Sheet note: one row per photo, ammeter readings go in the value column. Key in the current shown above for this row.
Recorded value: 10 mA
